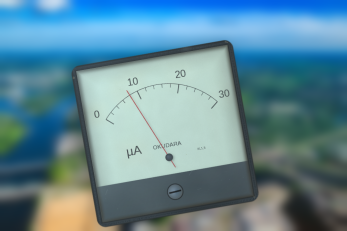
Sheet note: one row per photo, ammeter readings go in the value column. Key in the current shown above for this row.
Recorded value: 8 µA
